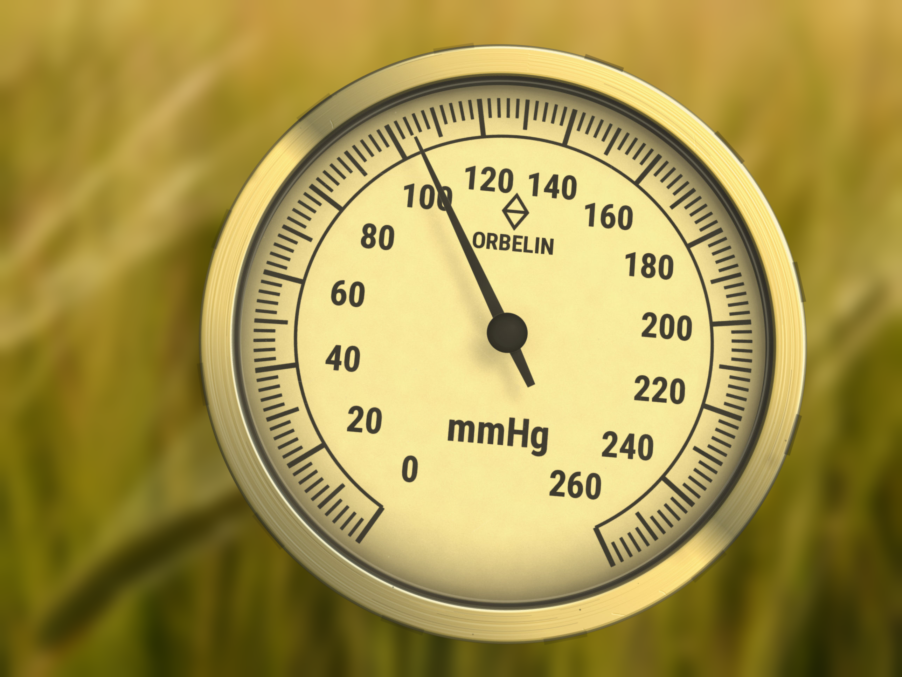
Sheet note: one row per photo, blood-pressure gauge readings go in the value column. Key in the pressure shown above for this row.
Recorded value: 104 mmHg
